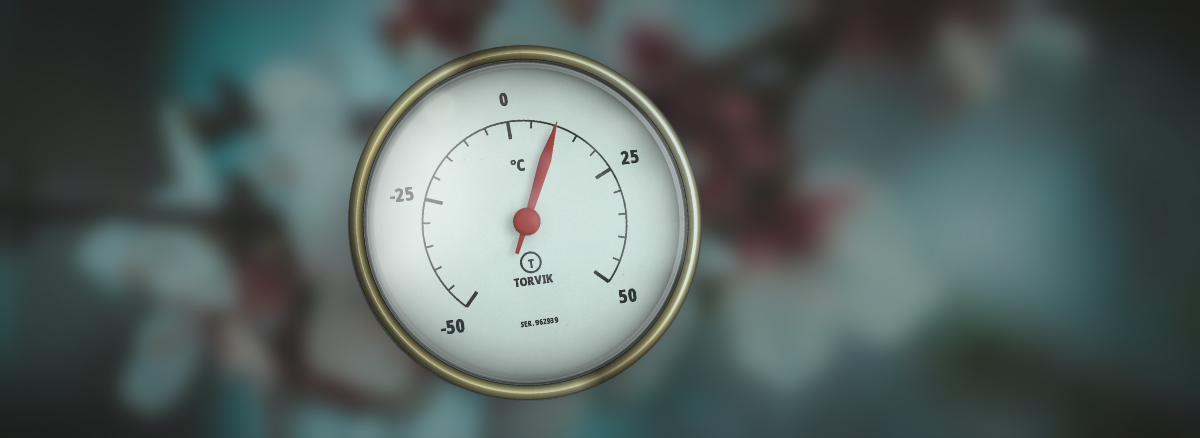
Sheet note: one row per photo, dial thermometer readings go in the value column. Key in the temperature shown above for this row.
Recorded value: 10 °C
